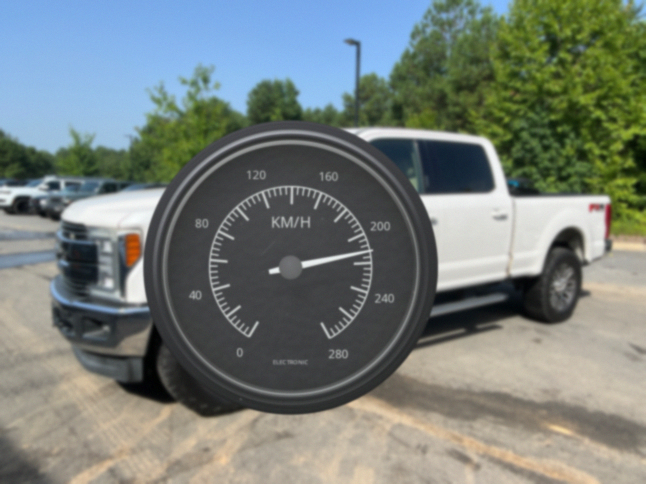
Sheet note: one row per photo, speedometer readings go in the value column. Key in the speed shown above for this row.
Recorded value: 212 km/h
